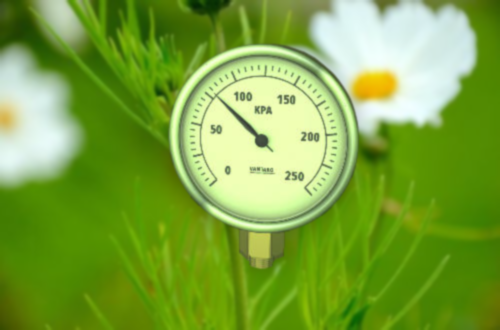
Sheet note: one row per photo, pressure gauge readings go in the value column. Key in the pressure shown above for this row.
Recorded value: 80 kPa
